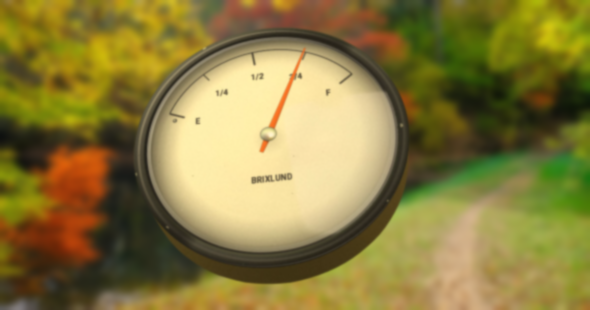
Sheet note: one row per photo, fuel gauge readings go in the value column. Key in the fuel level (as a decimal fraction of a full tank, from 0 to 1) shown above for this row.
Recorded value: 0.75
